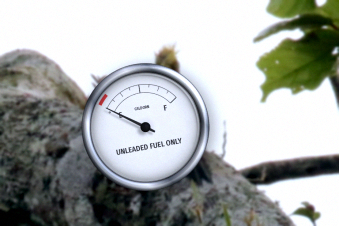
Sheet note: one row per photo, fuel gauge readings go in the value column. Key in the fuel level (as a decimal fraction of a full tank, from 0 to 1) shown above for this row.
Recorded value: 0
